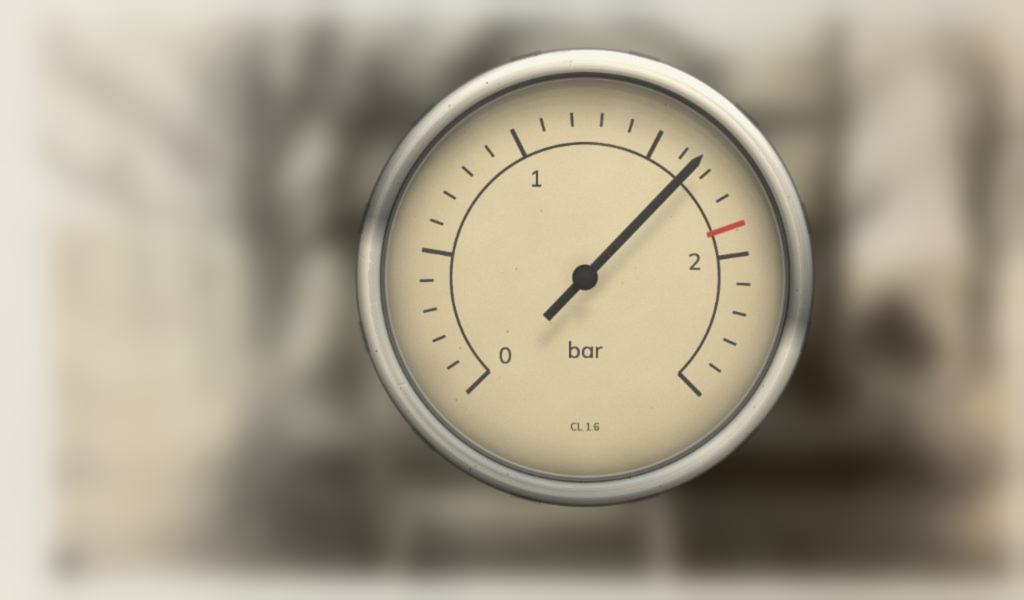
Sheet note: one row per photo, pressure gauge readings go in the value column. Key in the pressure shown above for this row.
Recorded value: 1.65 bar
